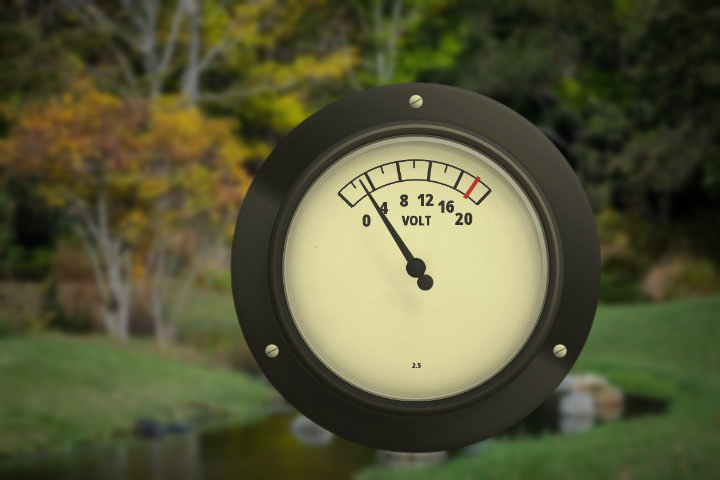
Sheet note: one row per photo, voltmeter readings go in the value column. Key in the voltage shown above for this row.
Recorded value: 3 V
